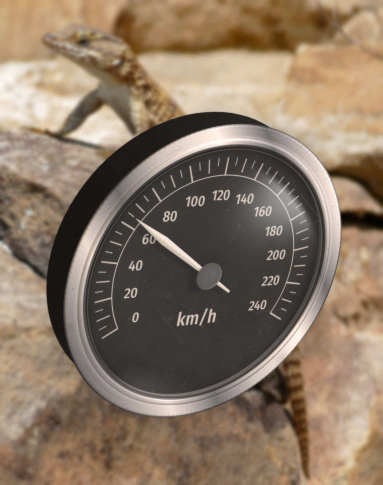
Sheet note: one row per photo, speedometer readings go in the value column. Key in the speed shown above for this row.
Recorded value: 65 km/h
